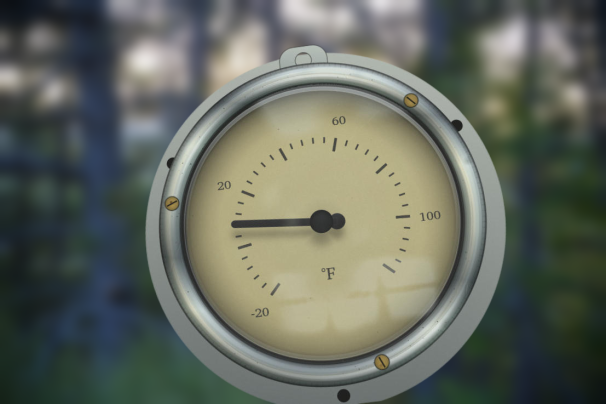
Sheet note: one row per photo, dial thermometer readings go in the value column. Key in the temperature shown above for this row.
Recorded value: 8 °F
